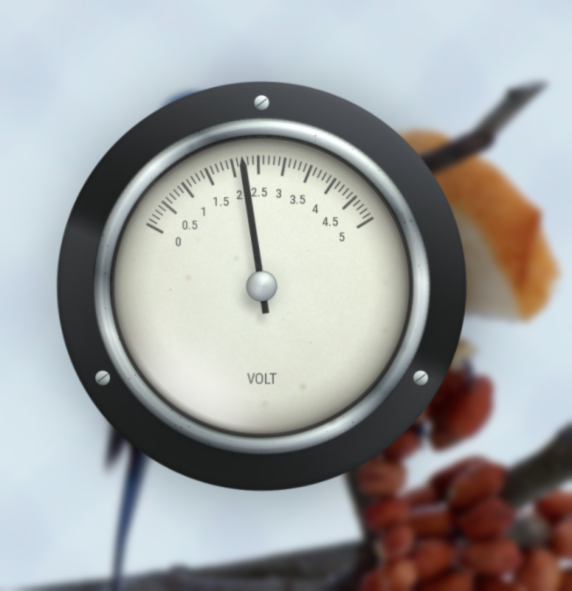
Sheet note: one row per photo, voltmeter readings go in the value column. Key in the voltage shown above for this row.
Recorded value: 2.2 V
